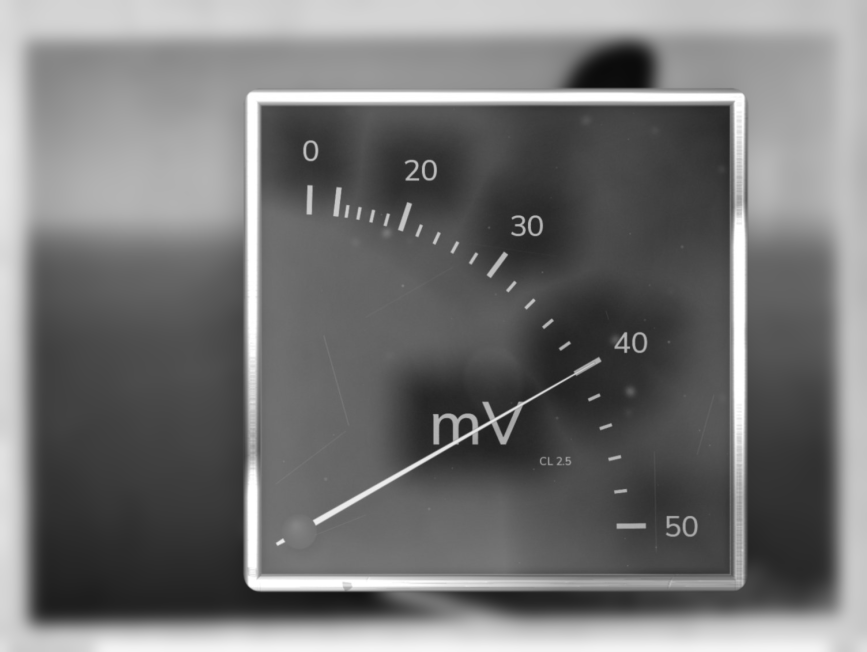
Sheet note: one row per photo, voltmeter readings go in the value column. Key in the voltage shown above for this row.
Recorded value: 40 mV
